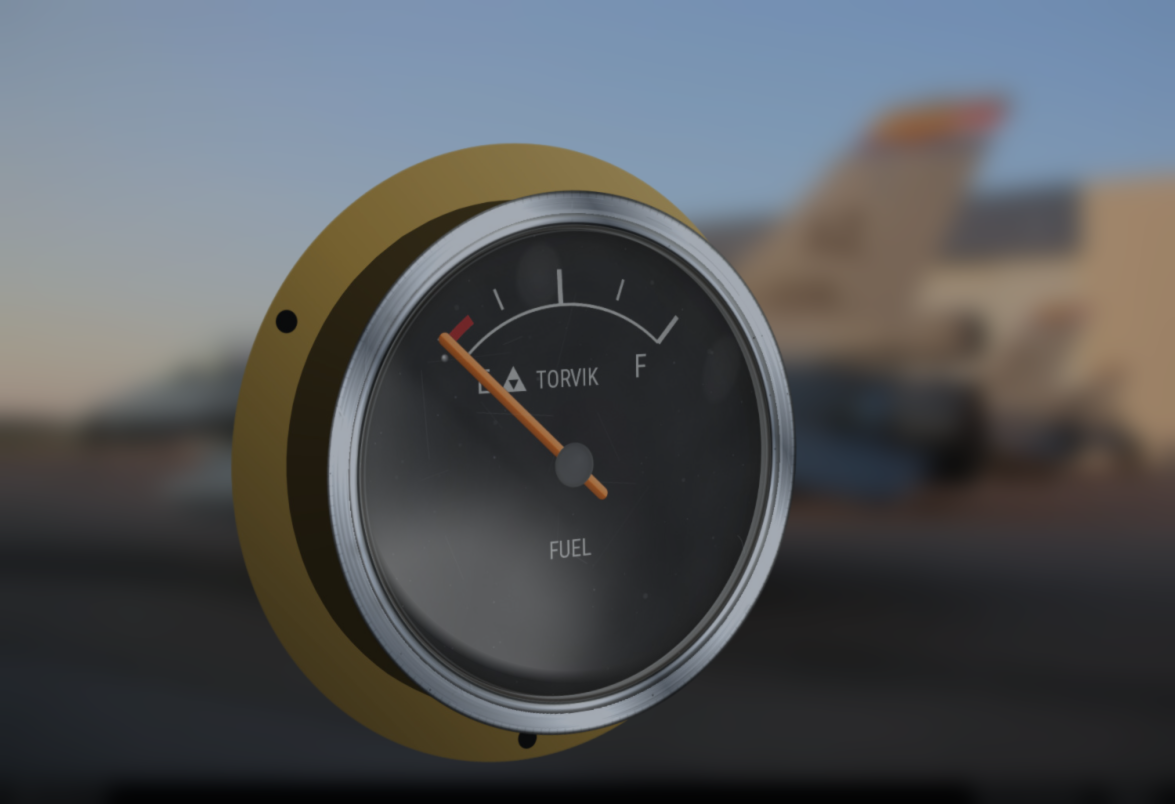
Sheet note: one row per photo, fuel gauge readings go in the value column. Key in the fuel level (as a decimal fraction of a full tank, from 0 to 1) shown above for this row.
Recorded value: 0
